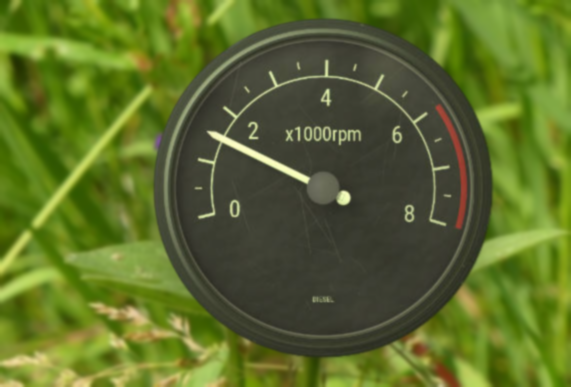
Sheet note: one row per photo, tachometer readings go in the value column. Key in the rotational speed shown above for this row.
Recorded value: 1500 rpm
